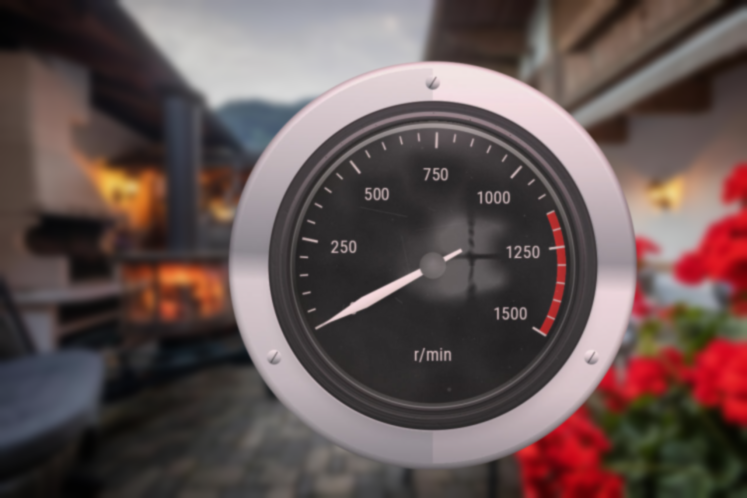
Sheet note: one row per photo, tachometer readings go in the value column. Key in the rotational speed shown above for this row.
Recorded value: 0 rpm
